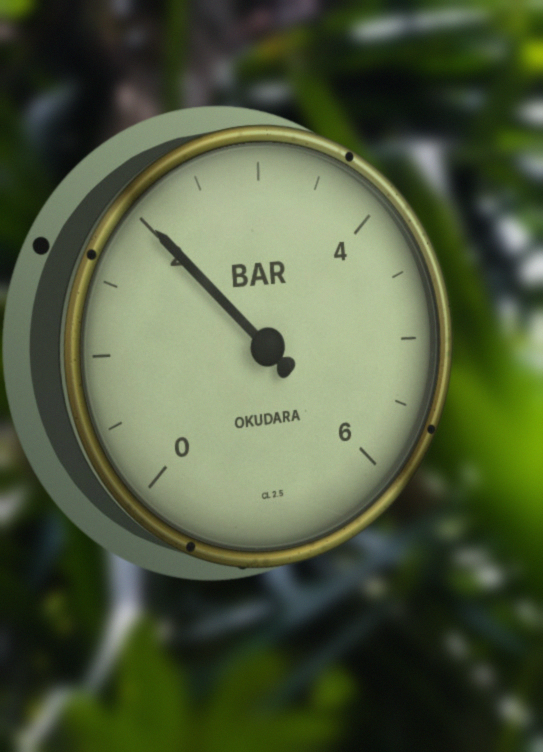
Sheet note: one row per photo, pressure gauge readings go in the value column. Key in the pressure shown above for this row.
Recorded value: 2 bar
